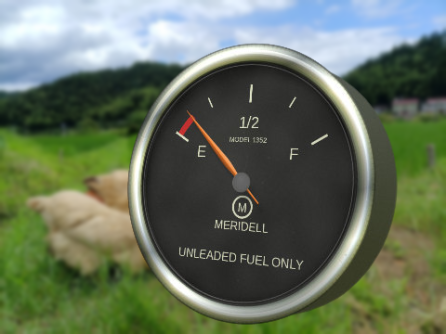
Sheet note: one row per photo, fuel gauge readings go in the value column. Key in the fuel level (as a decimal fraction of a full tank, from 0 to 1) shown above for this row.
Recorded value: 0.125
